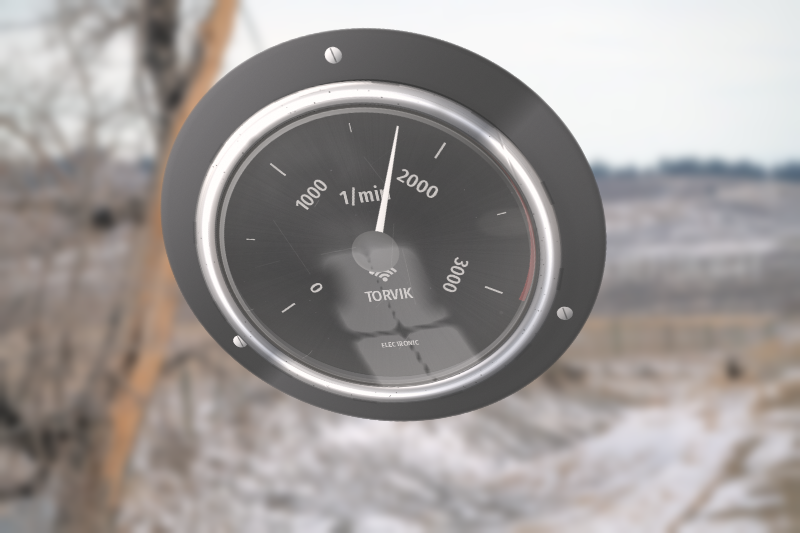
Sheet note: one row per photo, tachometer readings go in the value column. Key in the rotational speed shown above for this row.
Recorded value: 1750 rpm
